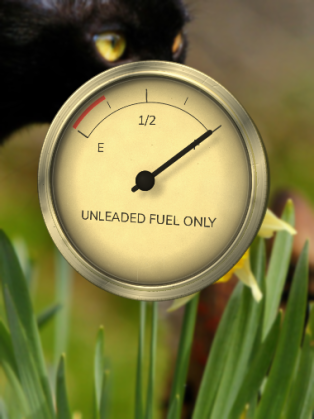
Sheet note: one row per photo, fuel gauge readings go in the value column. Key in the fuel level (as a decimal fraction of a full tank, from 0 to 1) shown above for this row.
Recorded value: 1
